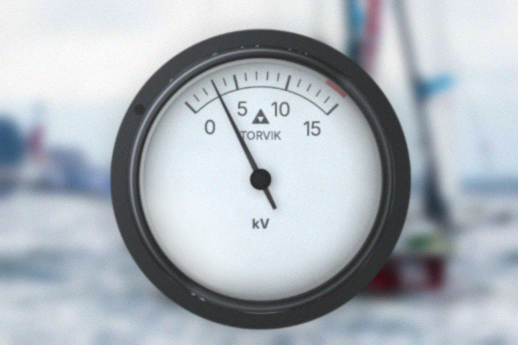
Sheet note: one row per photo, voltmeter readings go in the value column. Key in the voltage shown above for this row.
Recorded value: 3 kV
